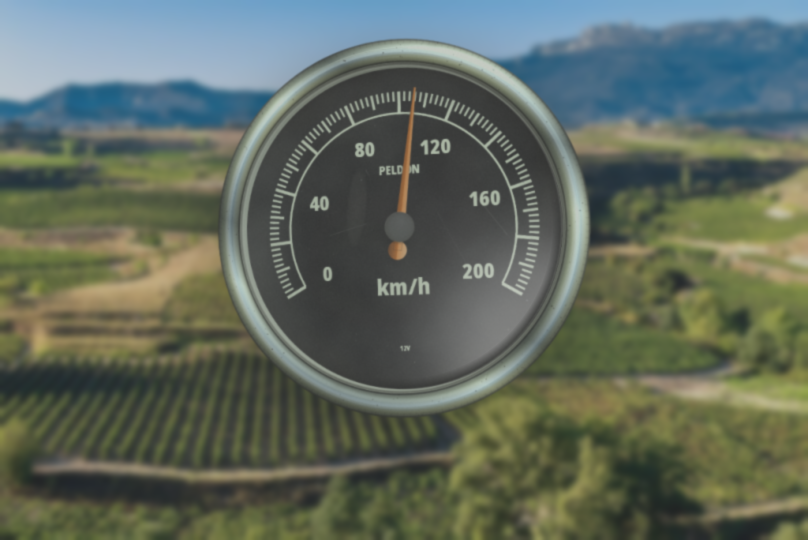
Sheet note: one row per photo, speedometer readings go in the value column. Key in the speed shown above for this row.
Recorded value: 106 km/h
